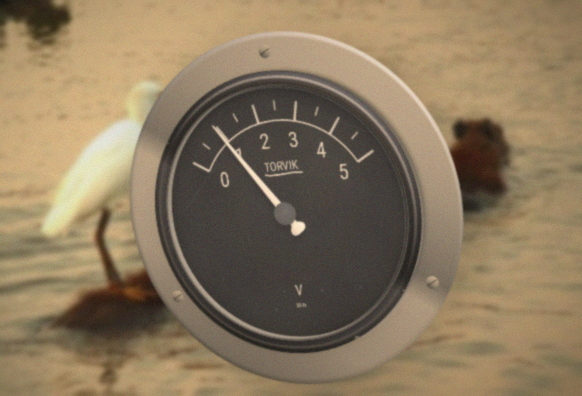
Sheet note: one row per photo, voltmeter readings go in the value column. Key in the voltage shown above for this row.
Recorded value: 1 V
